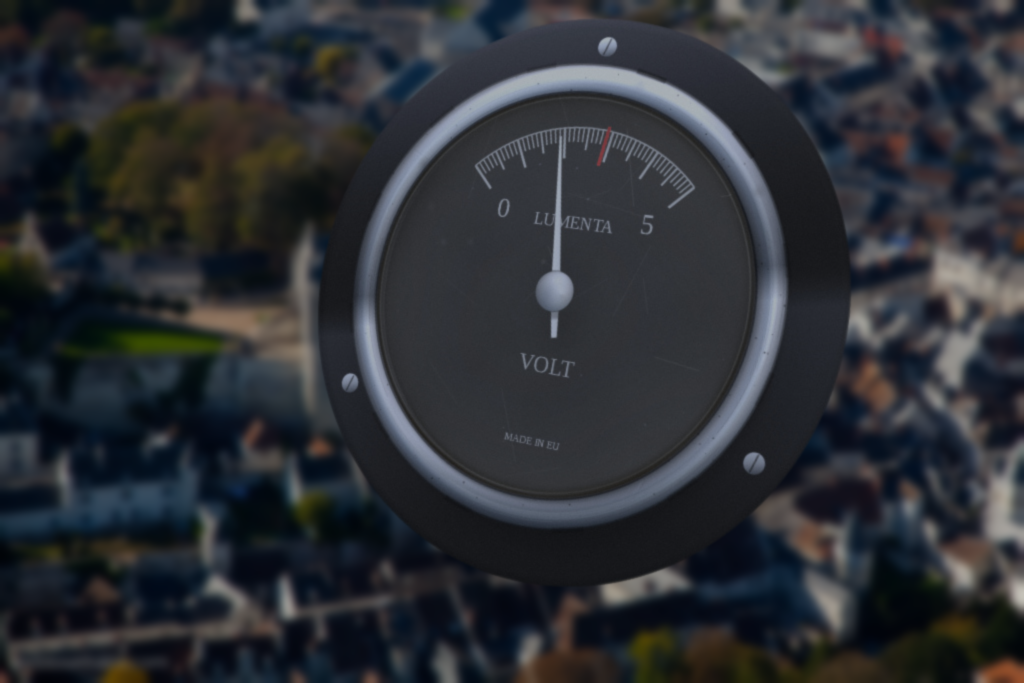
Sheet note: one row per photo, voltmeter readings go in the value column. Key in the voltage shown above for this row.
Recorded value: 2 V
